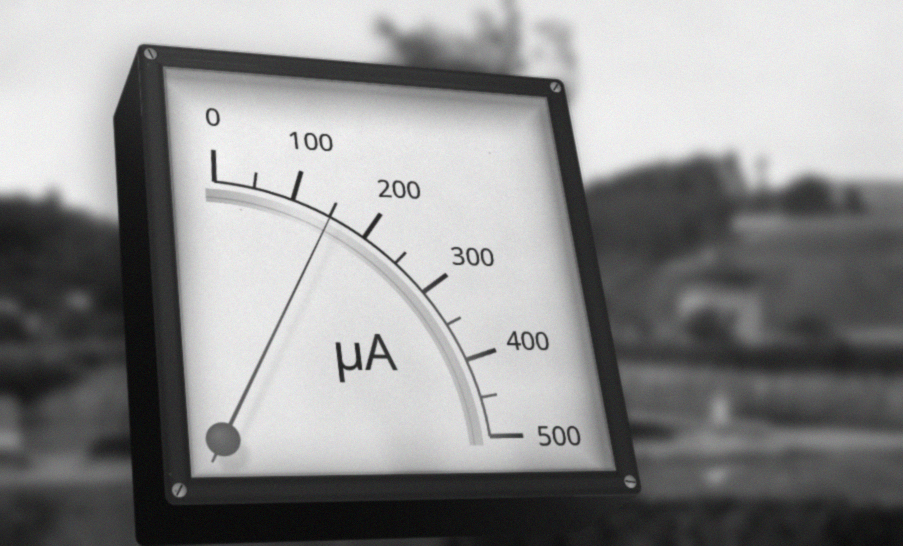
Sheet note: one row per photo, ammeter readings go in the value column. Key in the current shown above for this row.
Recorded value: 150 µA
